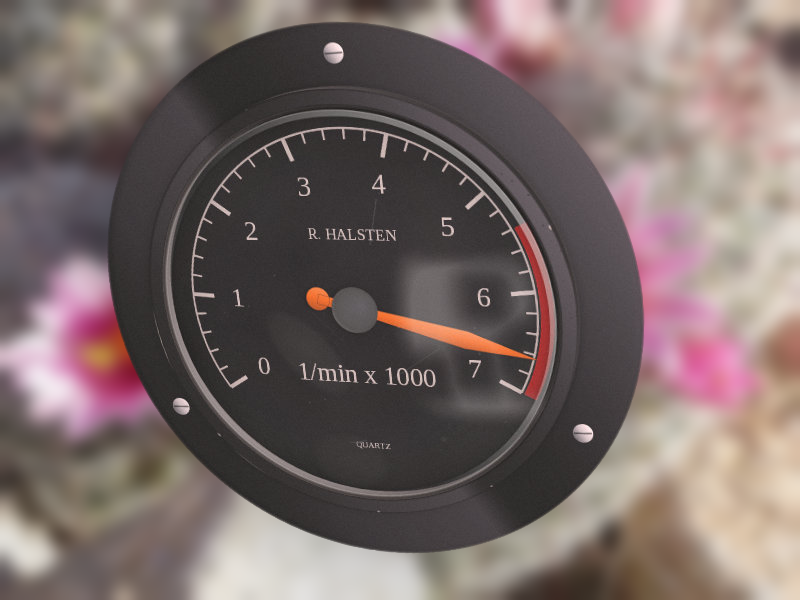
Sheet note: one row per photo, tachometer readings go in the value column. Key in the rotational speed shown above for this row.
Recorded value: 6600 rpm
